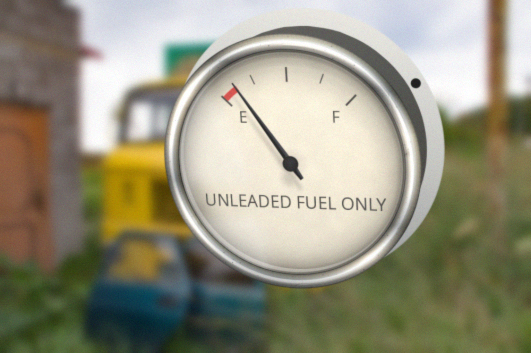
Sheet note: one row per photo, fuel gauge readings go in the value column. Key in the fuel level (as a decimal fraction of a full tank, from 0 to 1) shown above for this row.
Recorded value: 0.125
